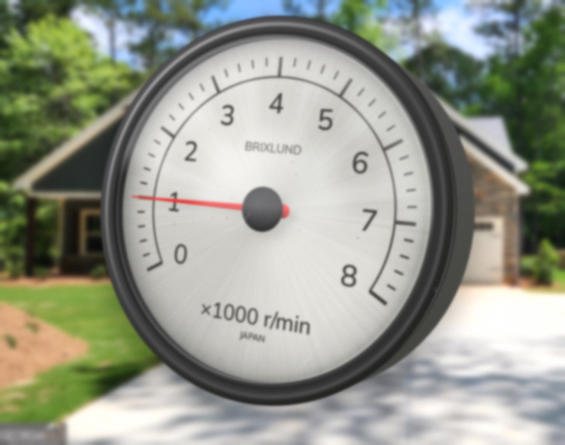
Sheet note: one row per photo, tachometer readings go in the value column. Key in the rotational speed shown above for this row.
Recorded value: 1000 rpm
